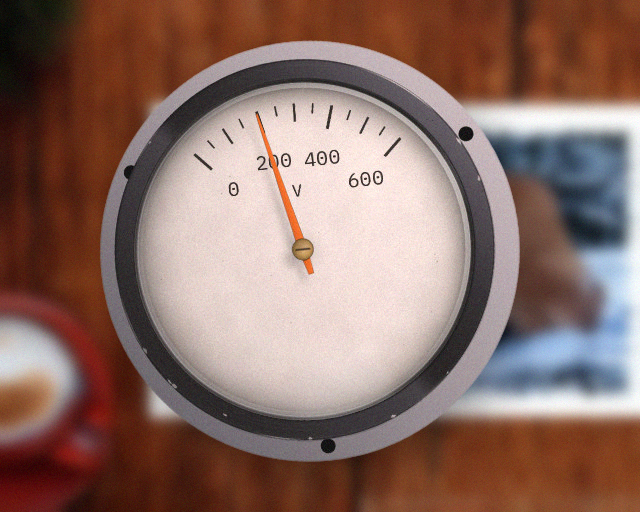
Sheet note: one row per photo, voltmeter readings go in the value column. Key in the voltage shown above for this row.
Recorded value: 200 V
